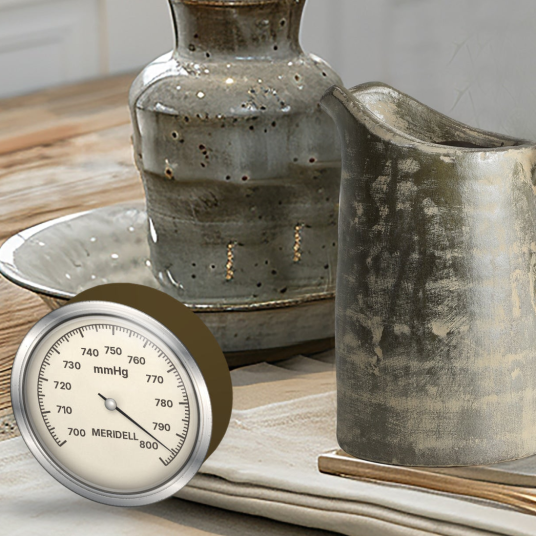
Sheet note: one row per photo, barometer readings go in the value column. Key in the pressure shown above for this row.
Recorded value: 795 mmHg
